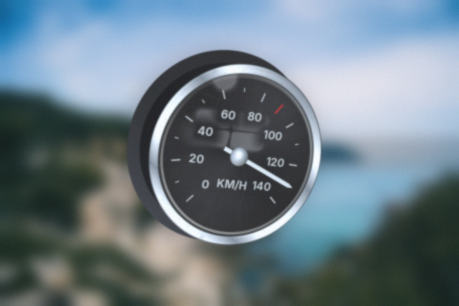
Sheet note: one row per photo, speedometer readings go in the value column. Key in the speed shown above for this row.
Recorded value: 130 km/h
